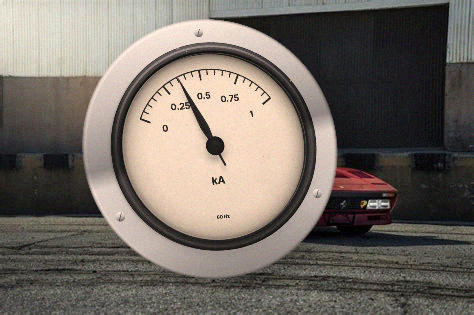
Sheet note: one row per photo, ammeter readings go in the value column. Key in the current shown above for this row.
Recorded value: 0.35 kA
